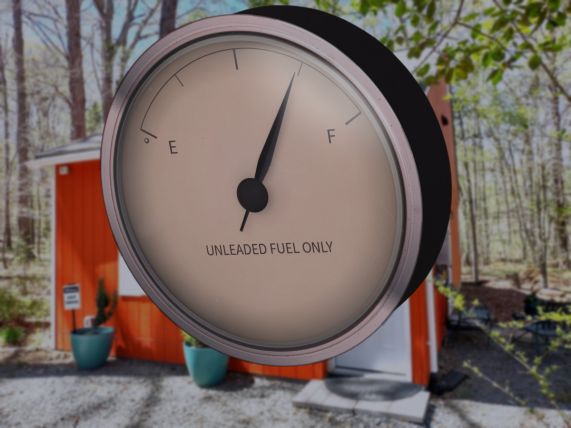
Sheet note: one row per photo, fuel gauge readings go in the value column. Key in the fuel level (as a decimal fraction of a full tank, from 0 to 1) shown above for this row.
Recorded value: 0.75
